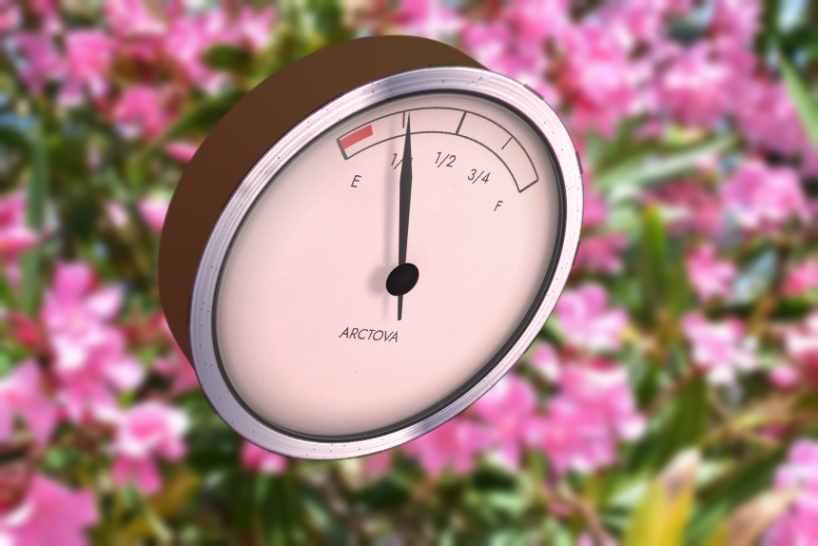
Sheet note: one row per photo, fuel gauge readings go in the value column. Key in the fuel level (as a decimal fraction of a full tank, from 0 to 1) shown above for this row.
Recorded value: 0.25
